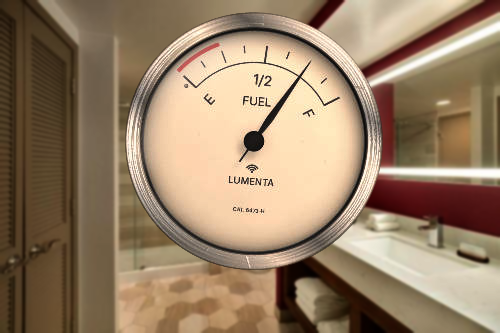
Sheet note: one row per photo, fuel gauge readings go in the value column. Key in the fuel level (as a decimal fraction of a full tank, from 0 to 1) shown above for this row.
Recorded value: 0.75
